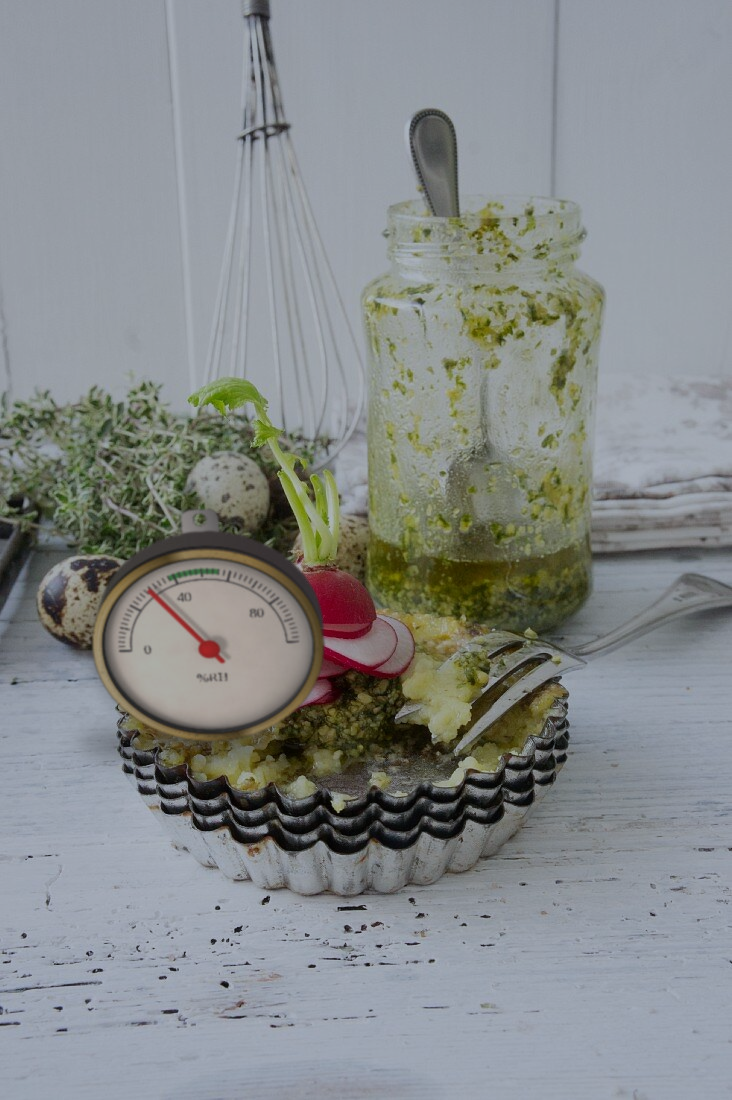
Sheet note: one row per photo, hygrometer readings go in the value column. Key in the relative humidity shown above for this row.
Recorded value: 30 %
